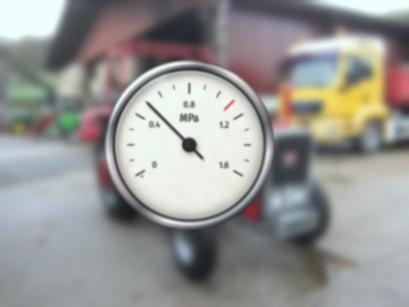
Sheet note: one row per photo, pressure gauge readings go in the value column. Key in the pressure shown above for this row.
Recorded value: 0.5 MPa
